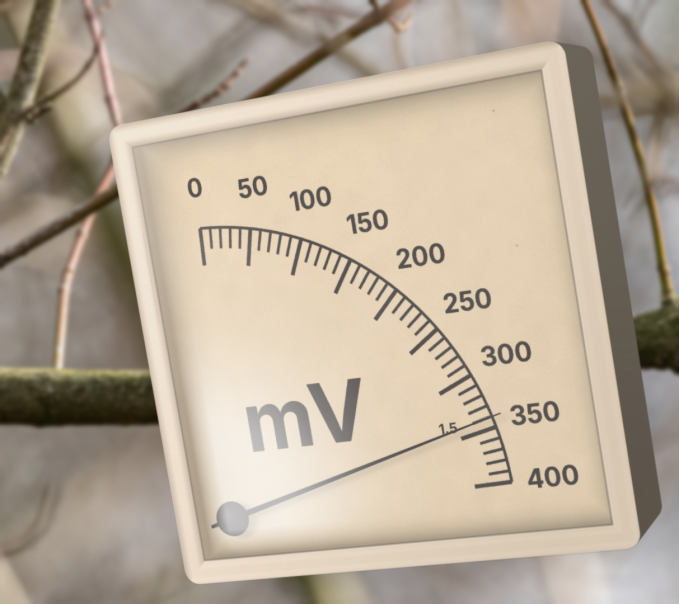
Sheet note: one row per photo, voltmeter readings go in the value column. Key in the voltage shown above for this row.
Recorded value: 340 mV
